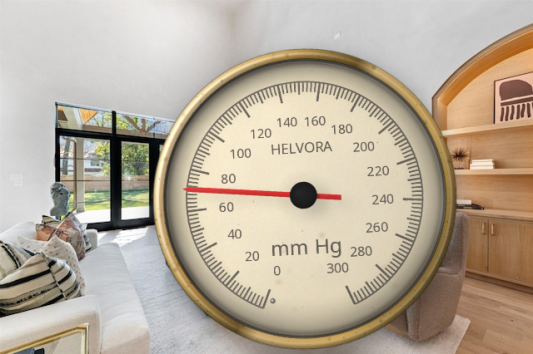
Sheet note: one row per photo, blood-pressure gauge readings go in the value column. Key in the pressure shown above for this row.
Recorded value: 70 mmHg
